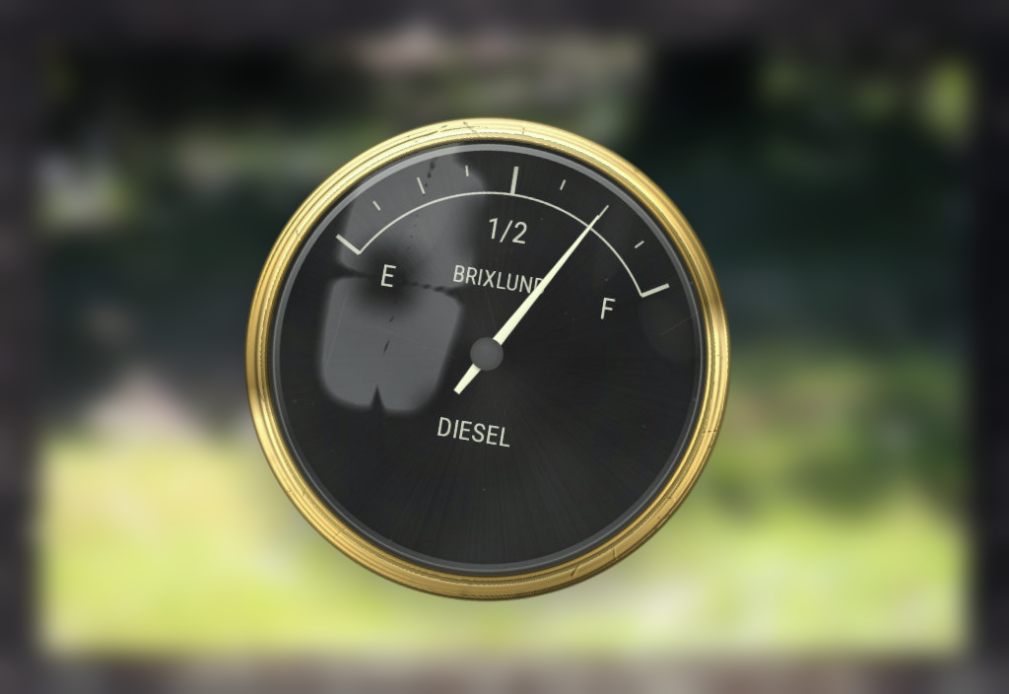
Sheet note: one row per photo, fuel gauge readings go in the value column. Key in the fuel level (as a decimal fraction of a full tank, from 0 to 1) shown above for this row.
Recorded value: 0.75
